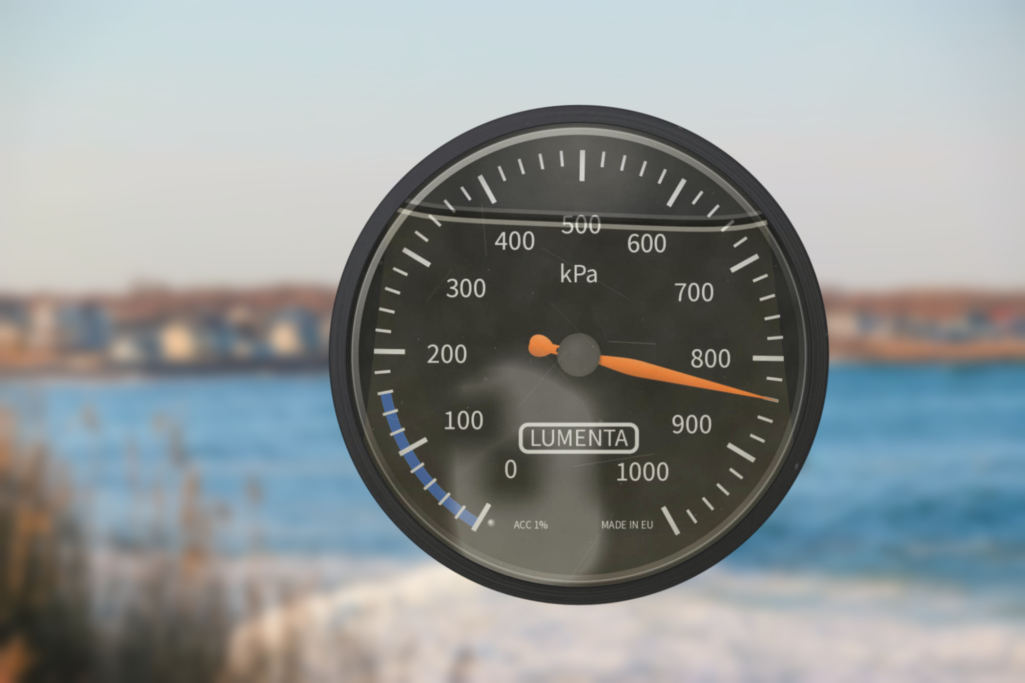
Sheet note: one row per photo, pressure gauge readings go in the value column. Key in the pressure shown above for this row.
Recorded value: 840 kPa
